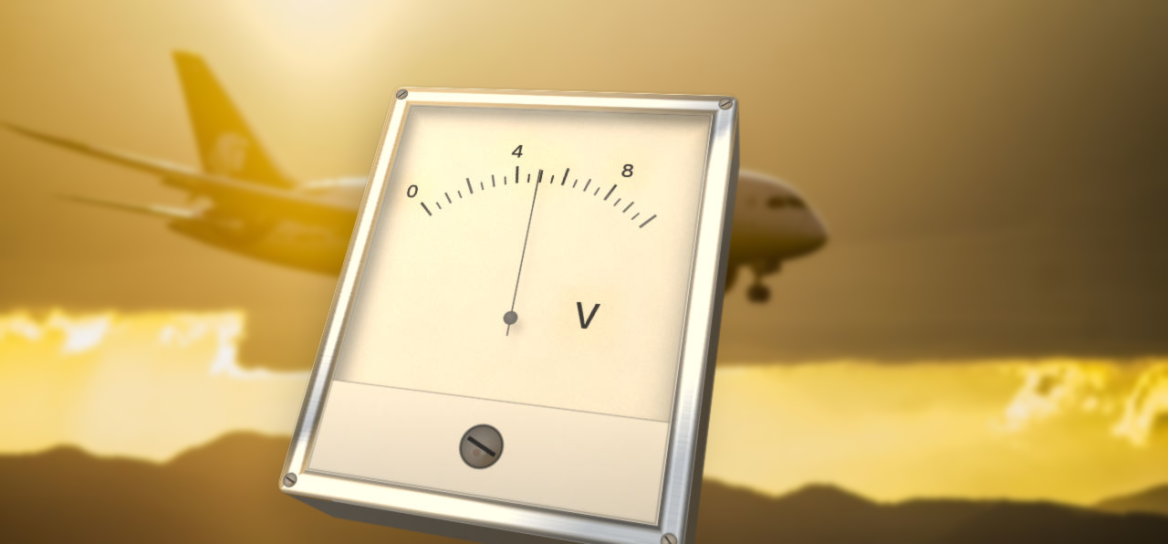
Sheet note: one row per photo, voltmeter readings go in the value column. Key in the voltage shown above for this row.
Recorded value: 5 V
